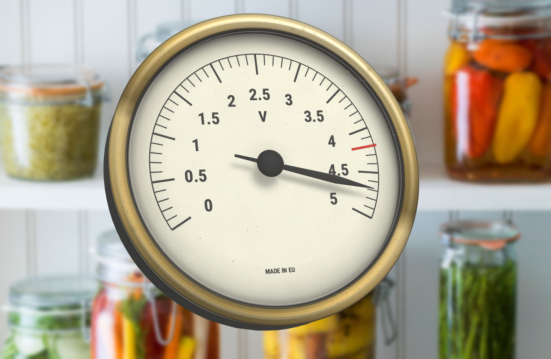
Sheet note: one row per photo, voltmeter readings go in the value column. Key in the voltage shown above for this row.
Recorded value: 4.7 V
